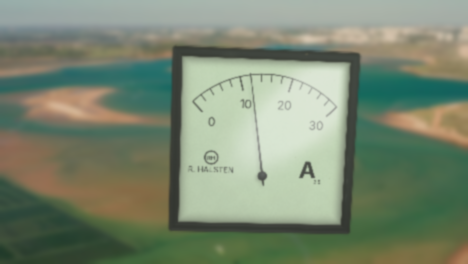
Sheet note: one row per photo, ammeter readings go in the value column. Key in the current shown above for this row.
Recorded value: 12 A
